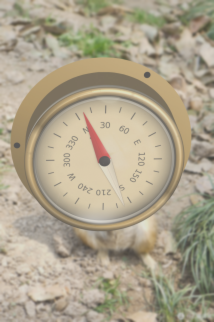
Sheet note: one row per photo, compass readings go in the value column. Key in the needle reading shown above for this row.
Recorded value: 7.5 °
